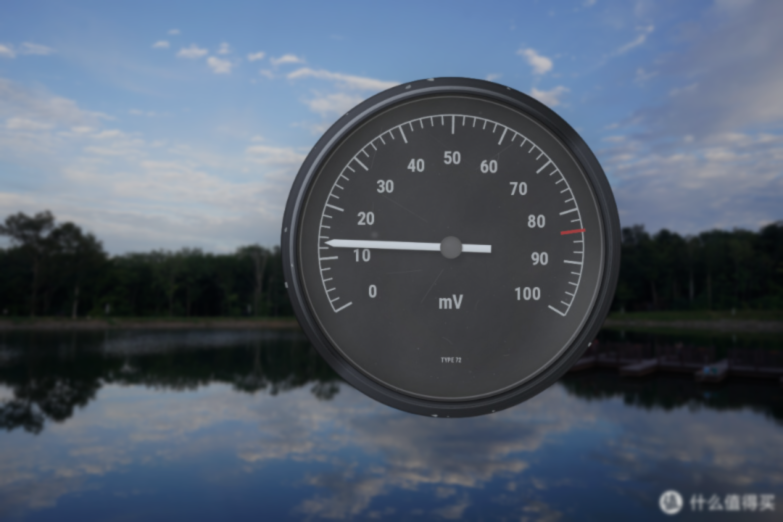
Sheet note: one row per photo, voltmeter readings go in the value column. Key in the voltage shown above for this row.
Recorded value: 13 mV
